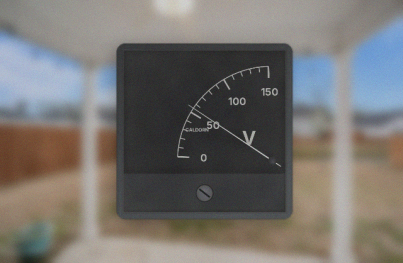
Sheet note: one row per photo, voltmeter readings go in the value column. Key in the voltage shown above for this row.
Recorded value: 55 V
